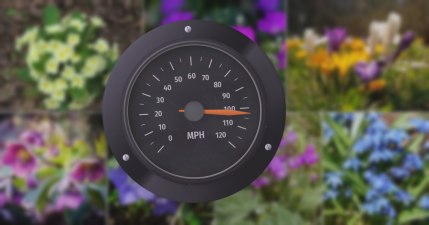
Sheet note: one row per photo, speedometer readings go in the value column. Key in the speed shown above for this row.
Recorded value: 102.5 mph
